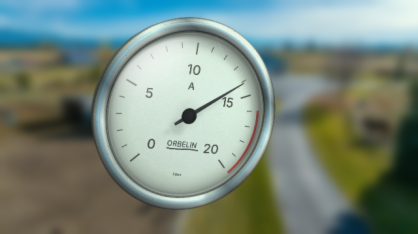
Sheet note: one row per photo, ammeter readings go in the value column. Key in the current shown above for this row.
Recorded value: 14 A
